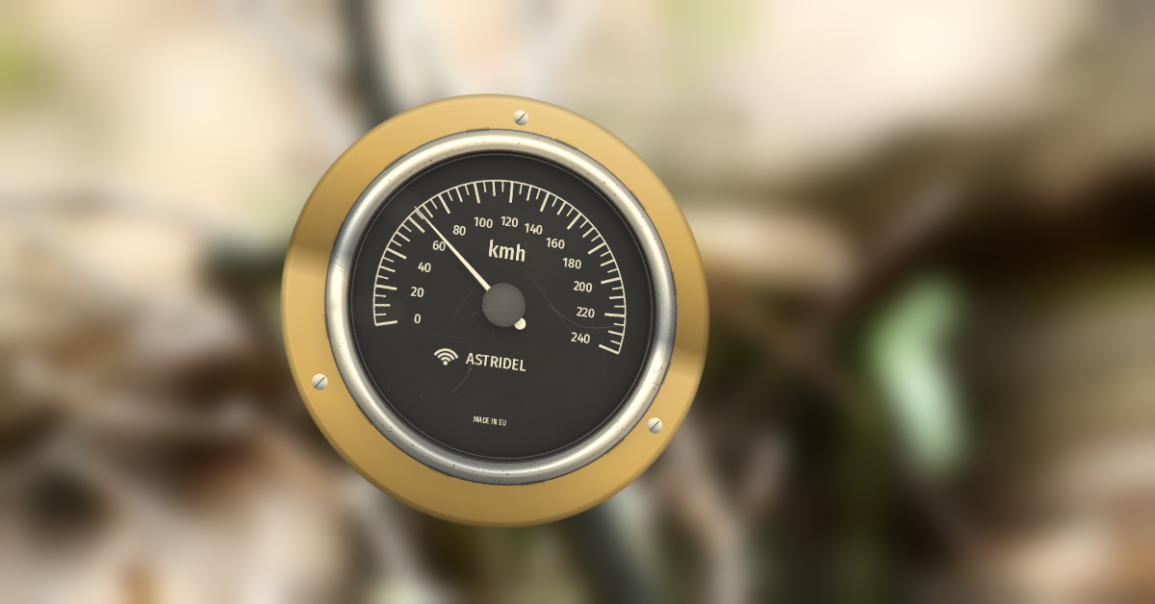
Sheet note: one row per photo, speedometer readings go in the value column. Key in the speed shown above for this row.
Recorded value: 65 km/h
